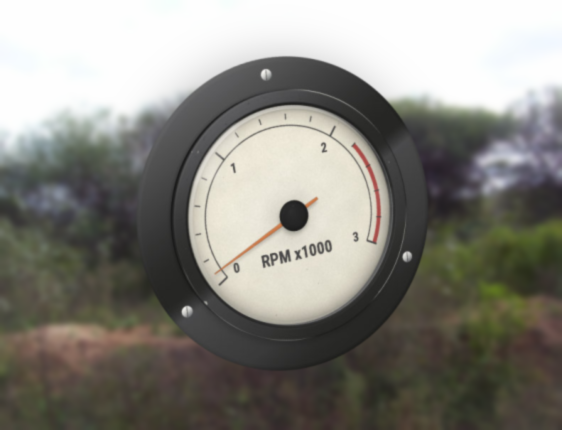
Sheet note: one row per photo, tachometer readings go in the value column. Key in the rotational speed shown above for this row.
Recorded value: 100 rpm
